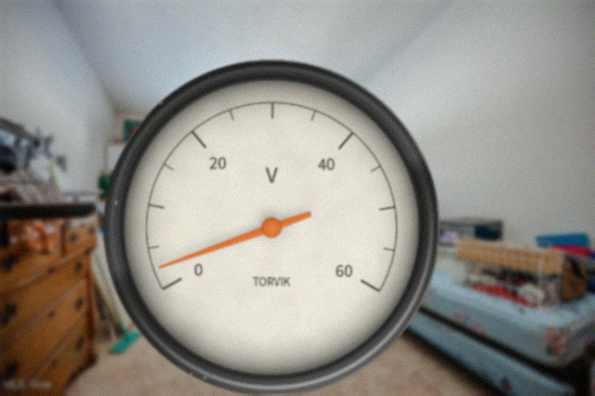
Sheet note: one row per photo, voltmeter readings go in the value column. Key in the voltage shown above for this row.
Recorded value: 2.5 V
